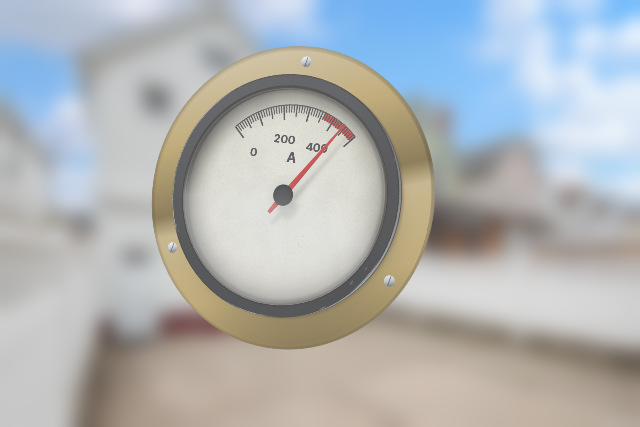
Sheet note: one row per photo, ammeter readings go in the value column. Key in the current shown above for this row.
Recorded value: 450 A
